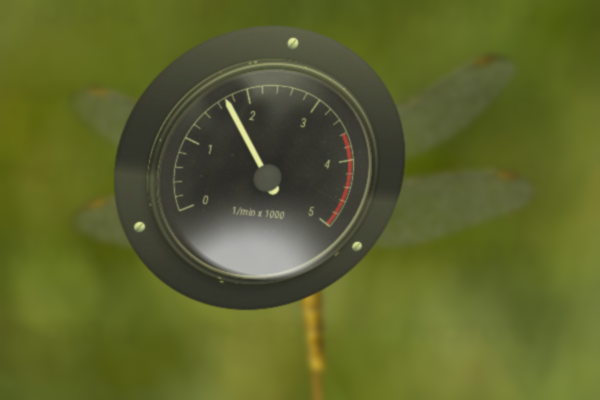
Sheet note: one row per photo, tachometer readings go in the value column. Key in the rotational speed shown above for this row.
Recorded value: 1700 rpm
